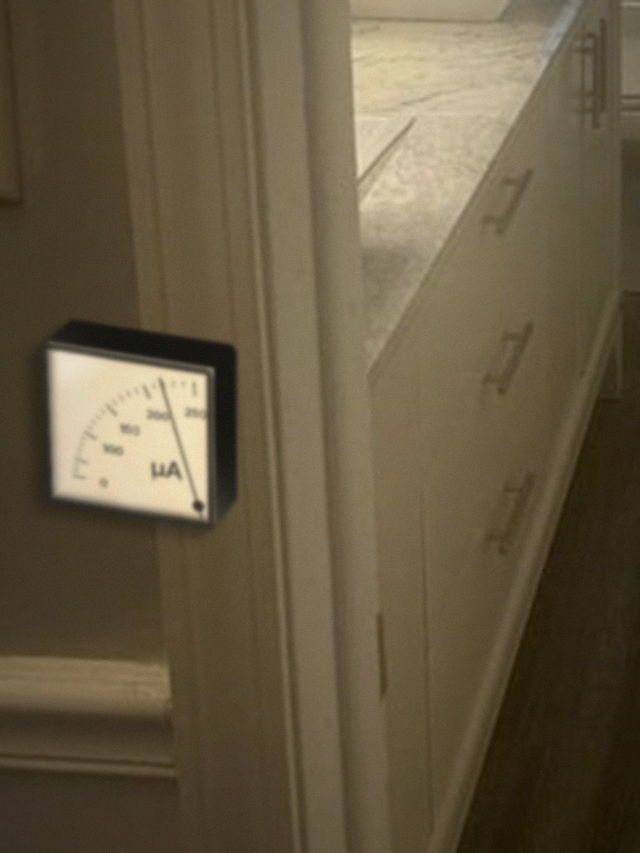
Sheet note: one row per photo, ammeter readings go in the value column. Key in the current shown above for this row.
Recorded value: 220 µA
